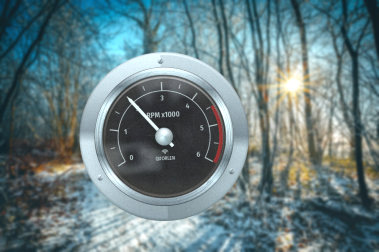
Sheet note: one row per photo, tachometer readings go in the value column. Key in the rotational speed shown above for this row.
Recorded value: 2000 rpm
